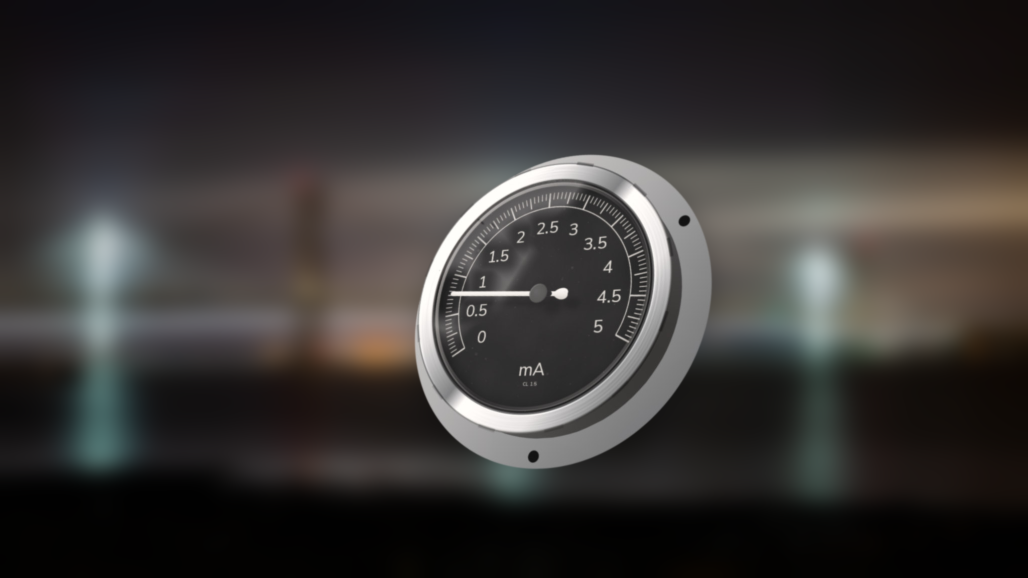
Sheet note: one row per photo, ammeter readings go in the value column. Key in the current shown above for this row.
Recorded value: 0.75 mA
